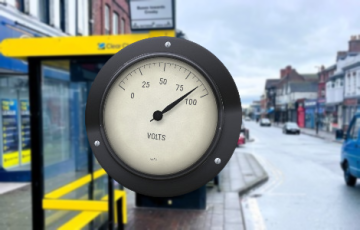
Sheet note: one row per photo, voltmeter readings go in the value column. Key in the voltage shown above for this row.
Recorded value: 90 V
